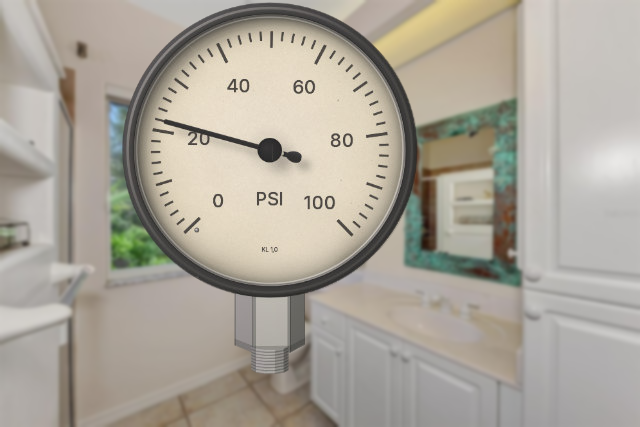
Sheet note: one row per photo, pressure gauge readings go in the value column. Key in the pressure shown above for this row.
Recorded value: 22 psi
